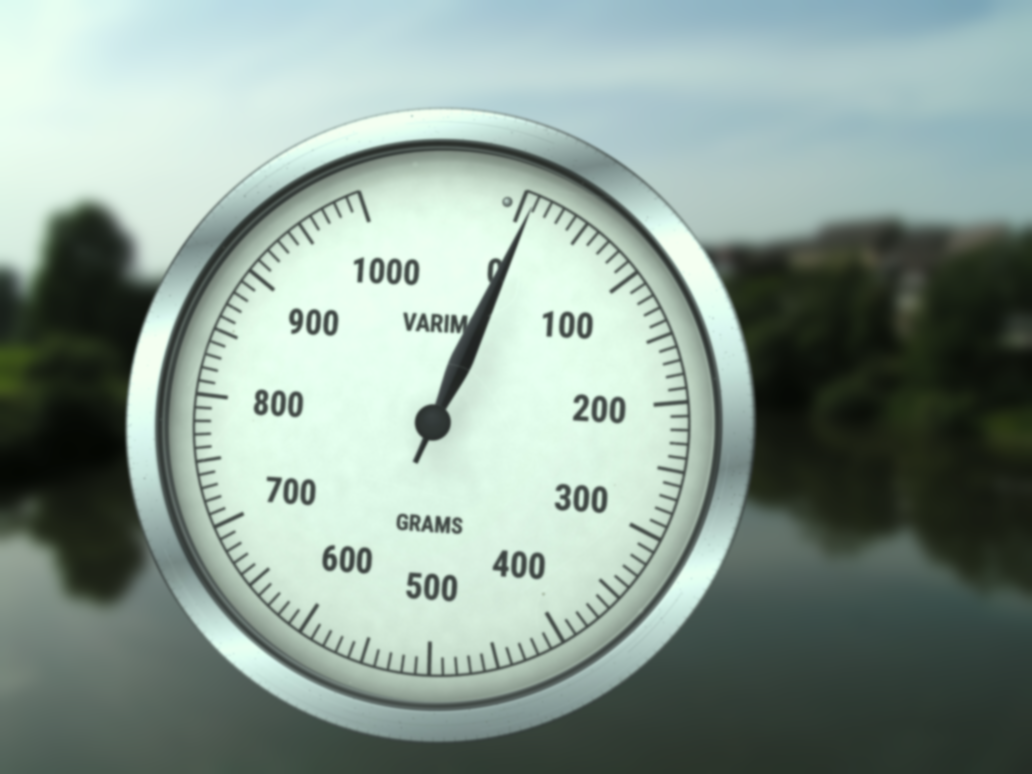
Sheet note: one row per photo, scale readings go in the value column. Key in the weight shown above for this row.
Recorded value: 10 g
